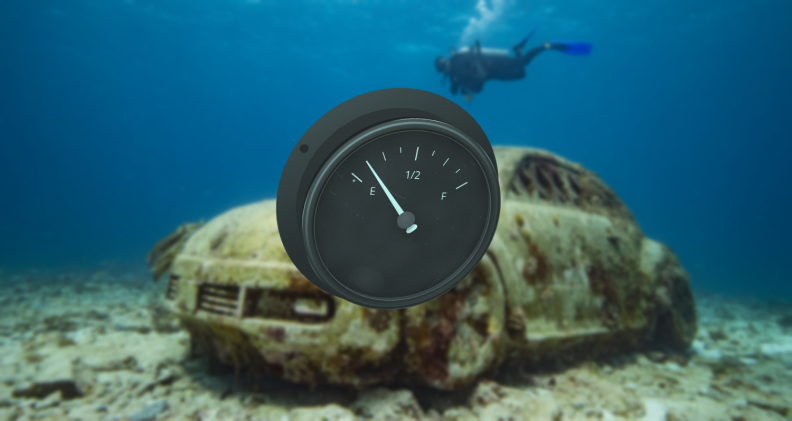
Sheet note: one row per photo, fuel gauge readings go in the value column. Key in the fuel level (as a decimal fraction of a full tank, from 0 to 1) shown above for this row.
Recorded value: 0.125
